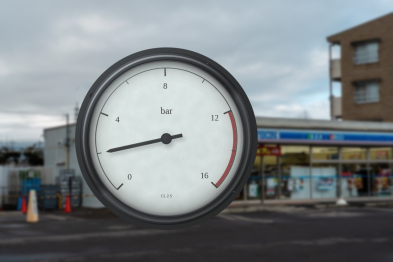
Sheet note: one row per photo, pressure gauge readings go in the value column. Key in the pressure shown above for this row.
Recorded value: 2 bar
